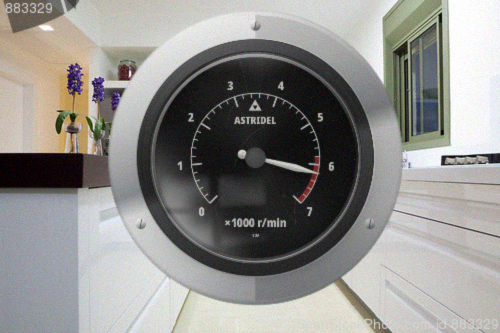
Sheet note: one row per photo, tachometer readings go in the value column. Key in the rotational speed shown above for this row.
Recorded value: 6200 rpm
